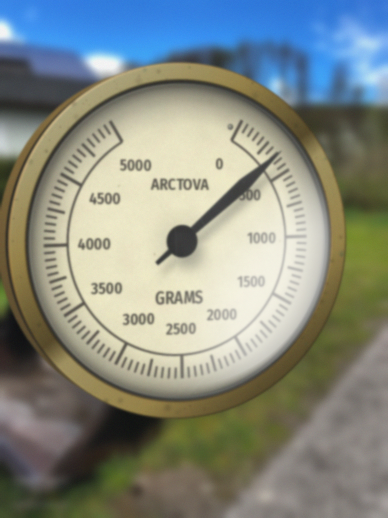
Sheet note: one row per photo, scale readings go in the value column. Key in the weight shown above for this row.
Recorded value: 350 g
